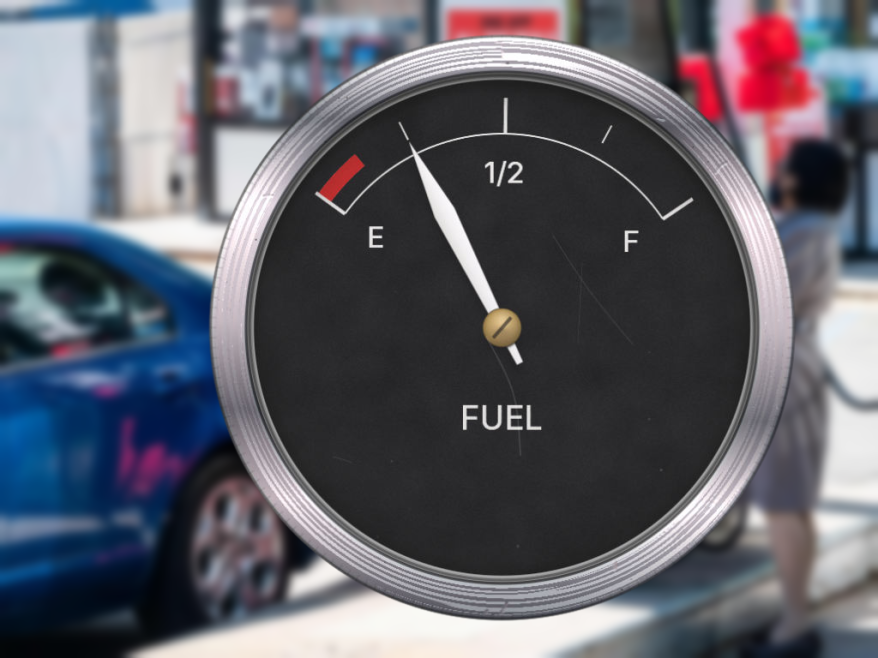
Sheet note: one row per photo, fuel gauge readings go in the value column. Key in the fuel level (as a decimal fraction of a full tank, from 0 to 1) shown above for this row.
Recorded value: 0.25
